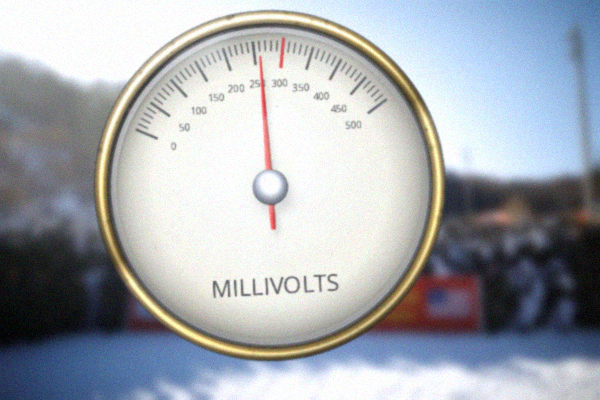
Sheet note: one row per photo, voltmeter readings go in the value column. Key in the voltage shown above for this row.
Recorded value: 260 mV
